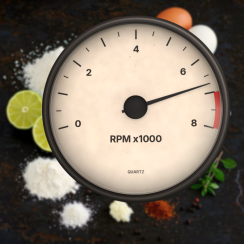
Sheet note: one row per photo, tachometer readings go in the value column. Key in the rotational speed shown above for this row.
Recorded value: 6750 rpm
